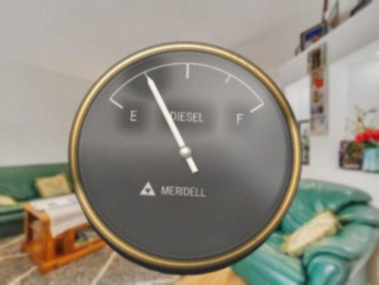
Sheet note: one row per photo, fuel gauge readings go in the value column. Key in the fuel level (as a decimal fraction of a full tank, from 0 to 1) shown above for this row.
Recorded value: 0.25
